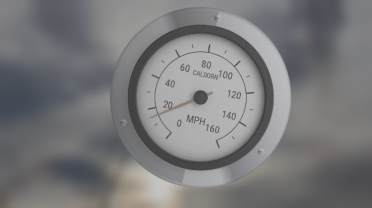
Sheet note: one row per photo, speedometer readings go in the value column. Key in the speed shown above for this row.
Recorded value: 15 mph
